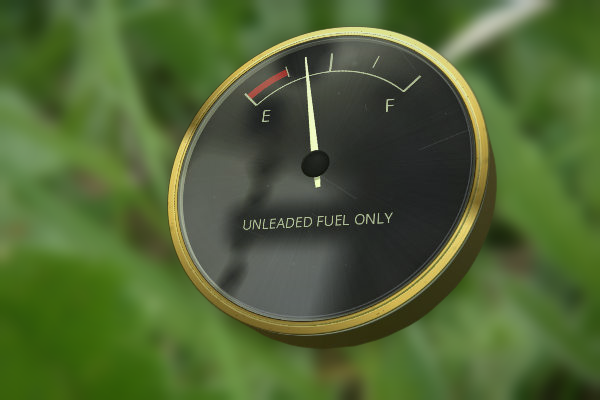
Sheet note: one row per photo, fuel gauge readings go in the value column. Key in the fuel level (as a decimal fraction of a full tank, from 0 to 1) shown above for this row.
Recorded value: 0.375
